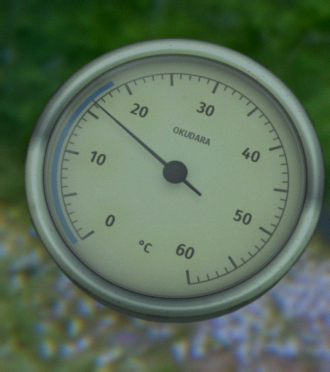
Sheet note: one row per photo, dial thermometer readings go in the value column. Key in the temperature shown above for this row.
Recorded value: 16 °C
